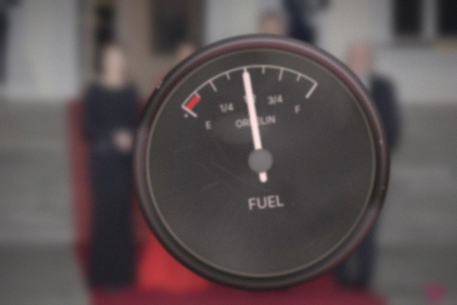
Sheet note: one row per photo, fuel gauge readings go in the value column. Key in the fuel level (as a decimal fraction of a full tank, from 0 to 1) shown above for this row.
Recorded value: 0.5
